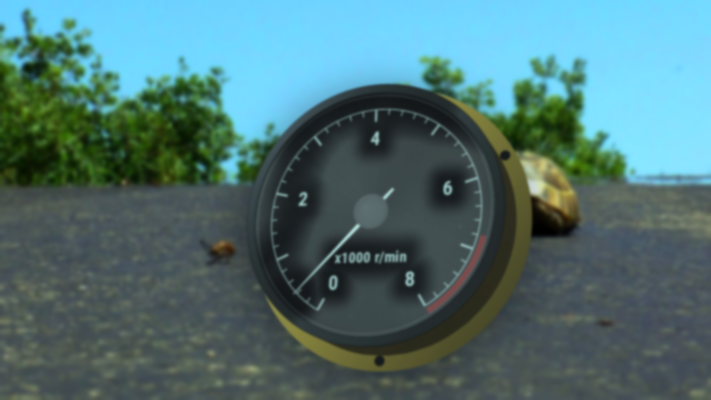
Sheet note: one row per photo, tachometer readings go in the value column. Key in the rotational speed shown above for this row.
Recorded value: 400 rpm
